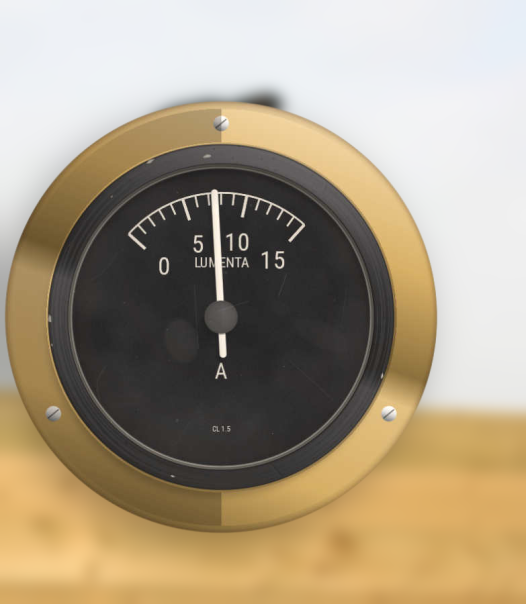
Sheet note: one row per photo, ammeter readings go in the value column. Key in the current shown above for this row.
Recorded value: 7.5 A
